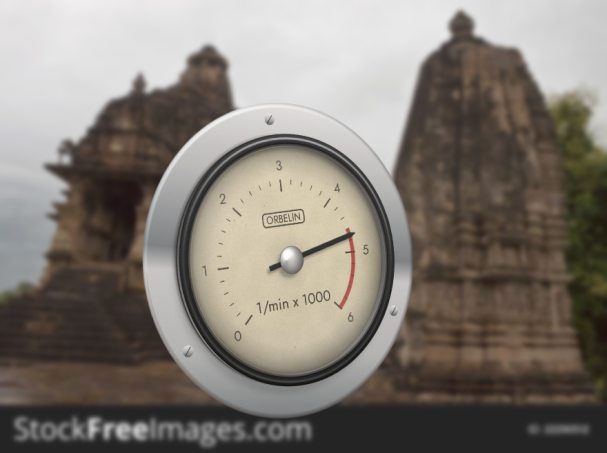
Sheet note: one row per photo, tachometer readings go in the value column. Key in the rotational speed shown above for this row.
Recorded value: 4700 rpm
